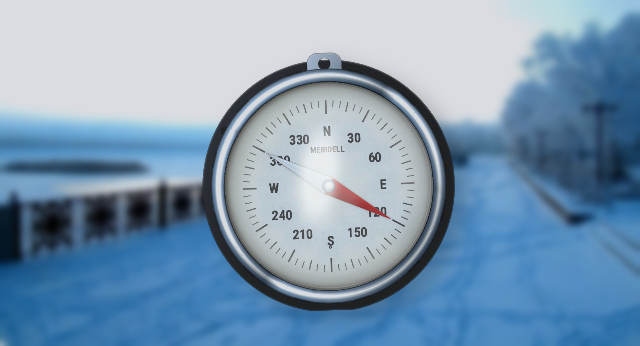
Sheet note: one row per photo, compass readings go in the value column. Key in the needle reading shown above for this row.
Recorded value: 120 °
